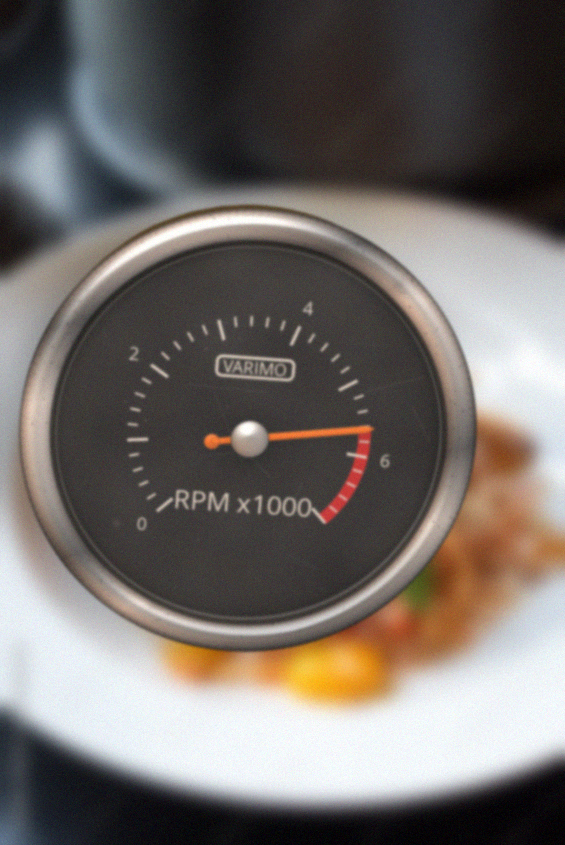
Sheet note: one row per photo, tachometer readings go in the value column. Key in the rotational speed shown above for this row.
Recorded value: 5600 rpm
